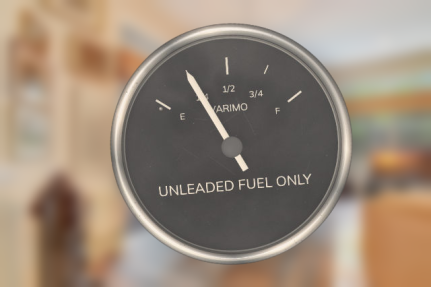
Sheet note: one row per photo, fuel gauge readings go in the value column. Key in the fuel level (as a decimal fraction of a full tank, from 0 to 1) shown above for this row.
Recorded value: 0.25
